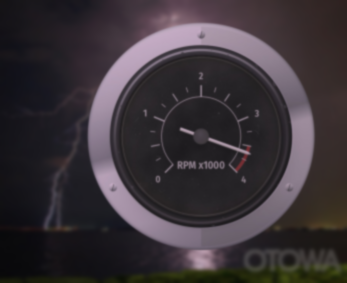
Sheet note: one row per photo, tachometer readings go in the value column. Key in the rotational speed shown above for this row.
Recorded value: 3625 rpm
